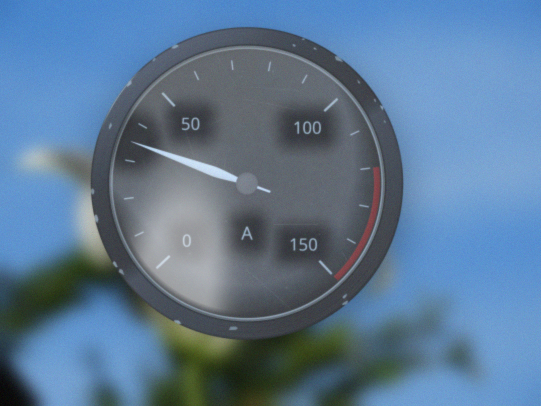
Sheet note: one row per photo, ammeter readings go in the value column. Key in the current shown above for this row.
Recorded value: 35 A
